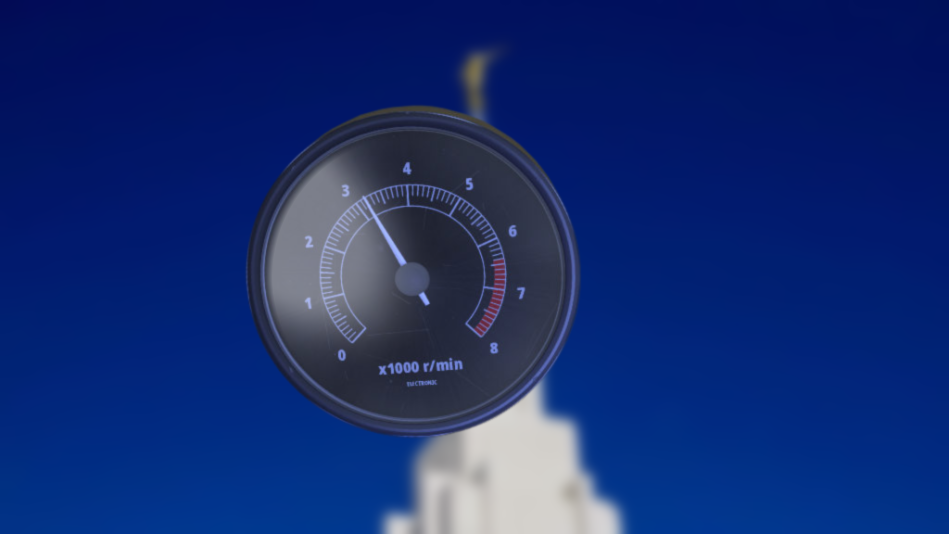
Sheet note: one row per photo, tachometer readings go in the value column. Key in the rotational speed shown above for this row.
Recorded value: 3200 rpm
